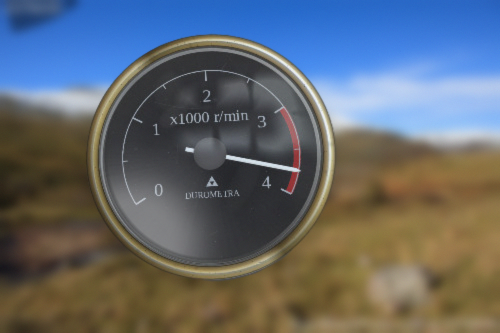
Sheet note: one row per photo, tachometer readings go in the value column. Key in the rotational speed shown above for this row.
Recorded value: 3750 rpm
